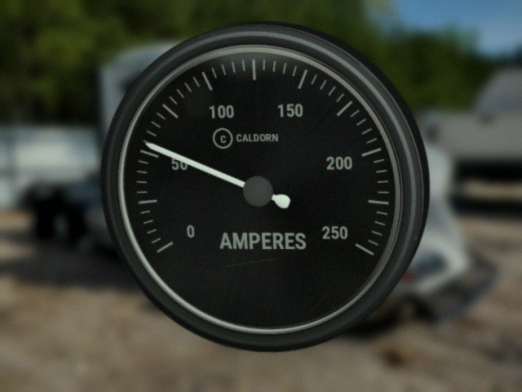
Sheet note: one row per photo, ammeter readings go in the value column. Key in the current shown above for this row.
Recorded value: 55 A
